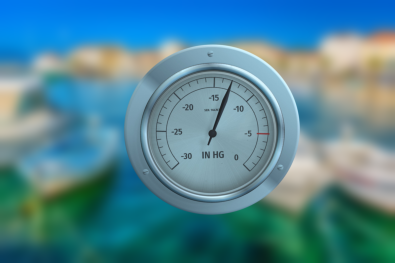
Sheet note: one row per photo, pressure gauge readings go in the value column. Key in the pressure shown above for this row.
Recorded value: -13 inHg
